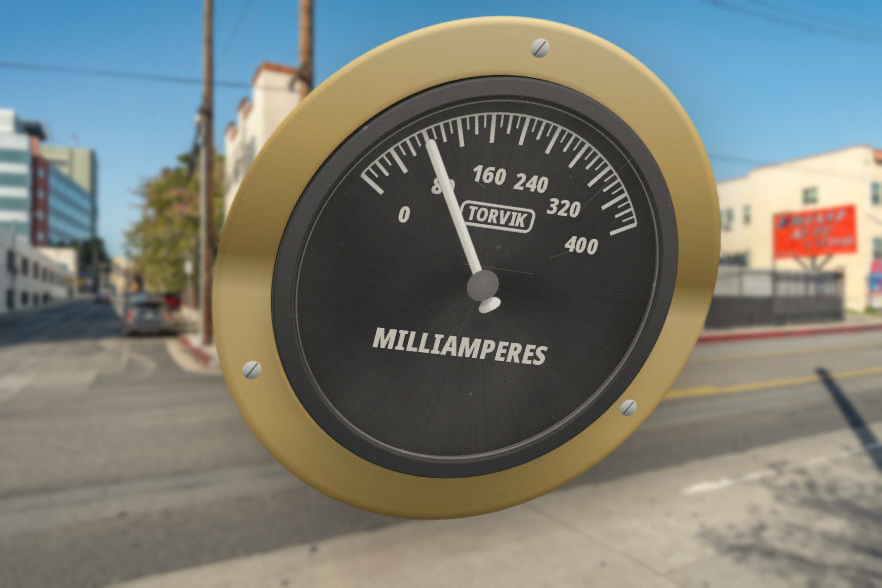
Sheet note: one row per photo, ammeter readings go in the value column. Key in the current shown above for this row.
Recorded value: 80 mA
